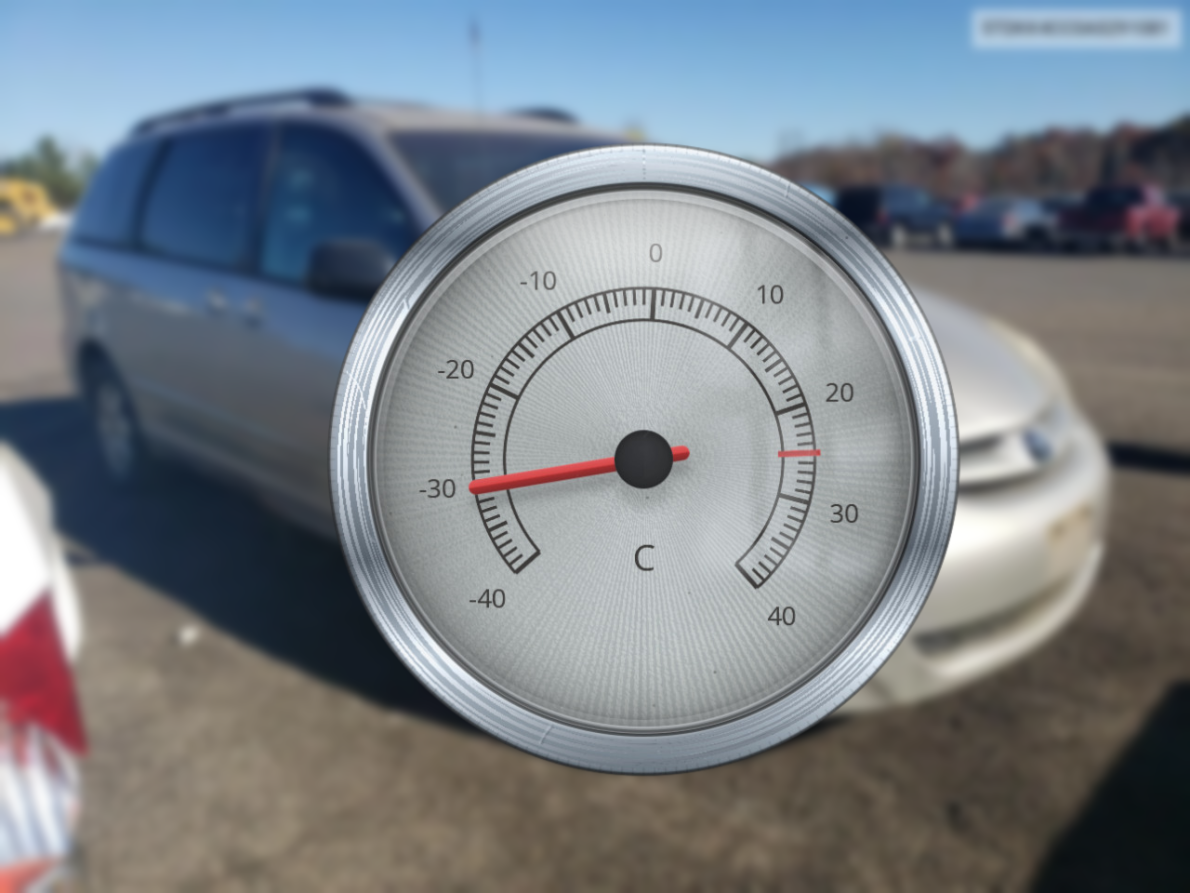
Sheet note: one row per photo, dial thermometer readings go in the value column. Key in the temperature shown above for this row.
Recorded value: -30.5 °C
